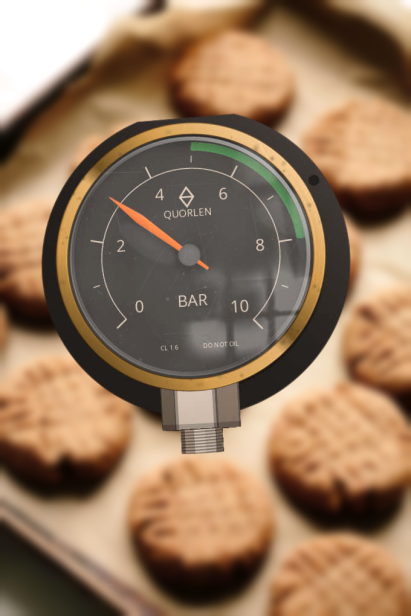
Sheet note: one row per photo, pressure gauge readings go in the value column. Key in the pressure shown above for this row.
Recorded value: 3 bar
